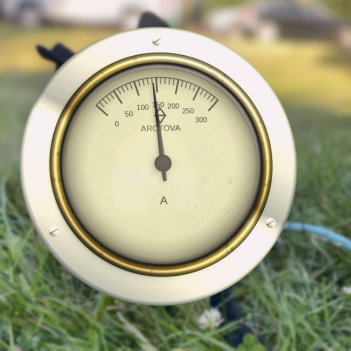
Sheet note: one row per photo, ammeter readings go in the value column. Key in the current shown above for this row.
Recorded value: 140 A
